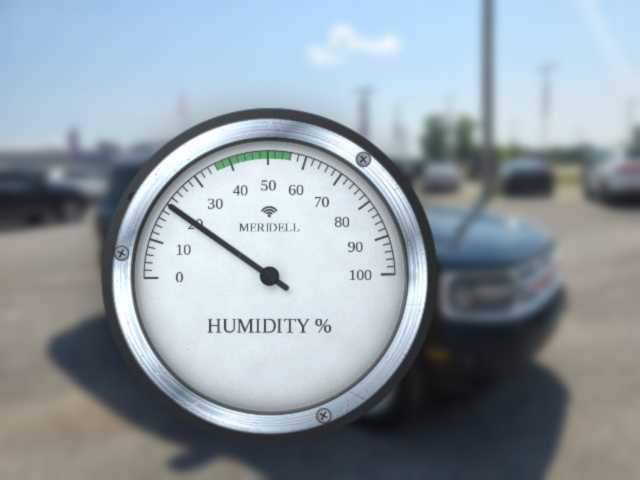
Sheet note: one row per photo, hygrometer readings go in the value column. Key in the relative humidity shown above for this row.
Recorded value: 20 %
